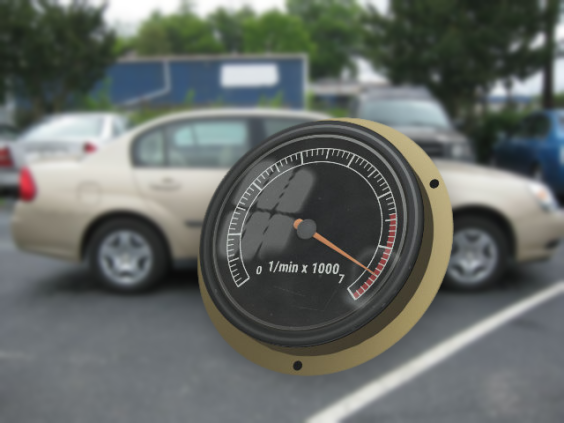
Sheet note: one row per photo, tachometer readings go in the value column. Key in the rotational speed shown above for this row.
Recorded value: 6500 rpm
